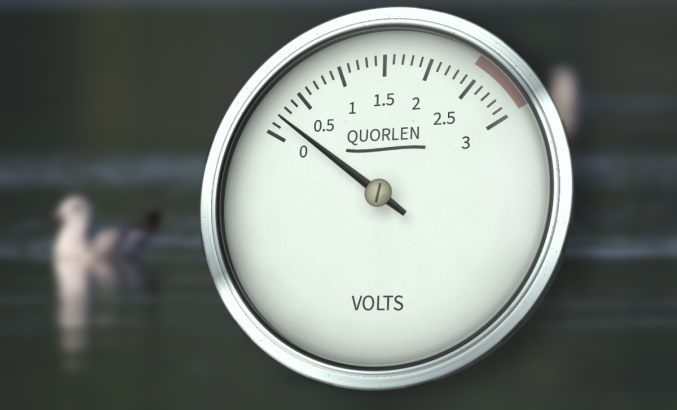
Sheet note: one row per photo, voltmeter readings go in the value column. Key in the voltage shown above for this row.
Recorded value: 0.2 V
